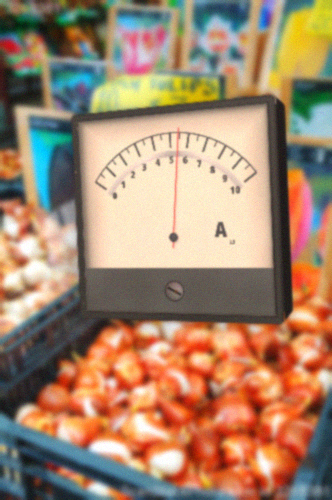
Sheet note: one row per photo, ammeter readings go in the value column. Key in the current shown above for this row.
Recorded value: 5.5 A
